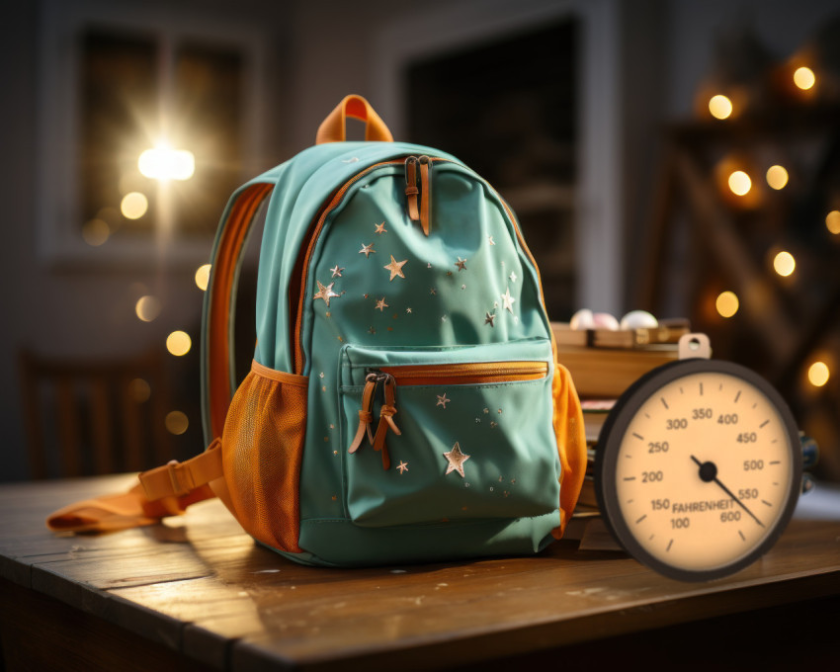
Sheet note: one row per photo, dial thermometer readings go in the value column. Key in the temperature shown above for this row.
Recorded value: 575 °F
